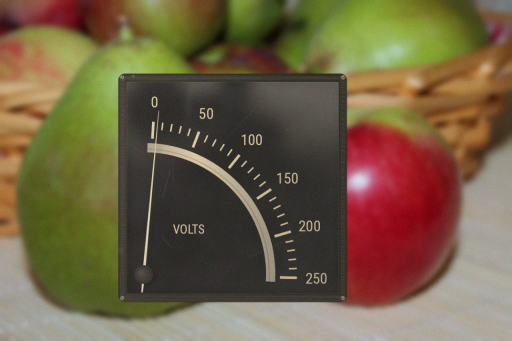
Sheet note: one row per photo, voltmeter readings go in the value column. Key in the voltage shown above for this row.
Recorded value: 5 V
